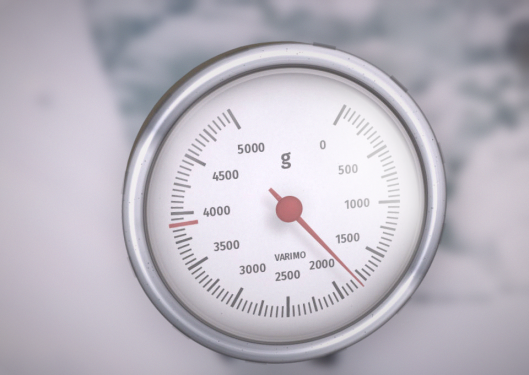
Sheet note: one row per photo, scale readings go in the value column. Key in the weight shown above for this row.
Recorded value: 1800 g
